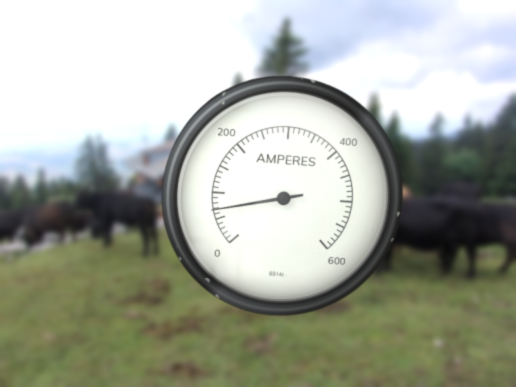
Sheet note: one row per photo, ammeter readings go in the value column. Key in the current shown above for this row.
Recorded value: 70 A
